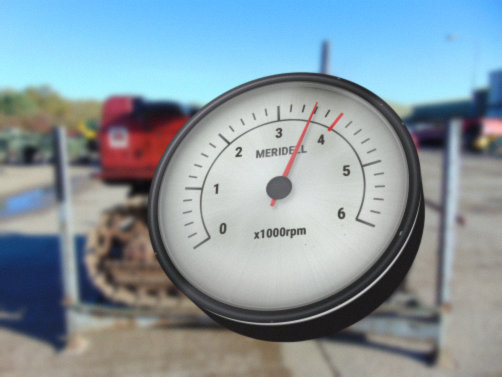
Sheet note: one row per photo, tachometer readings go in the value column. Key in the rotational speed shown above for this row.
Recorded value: 3600 rpm
